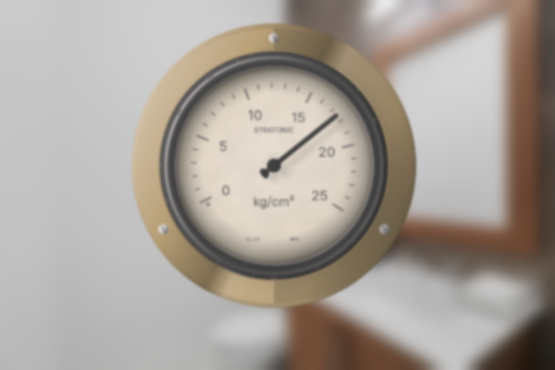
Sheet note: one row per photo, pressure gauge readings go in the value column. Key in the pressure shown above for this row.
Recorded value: 17.5 kg/cm²
